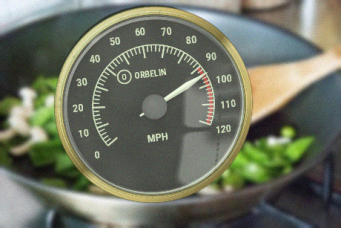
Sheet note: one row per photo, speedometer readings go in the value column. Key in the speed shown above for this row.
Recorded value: 94 mph
